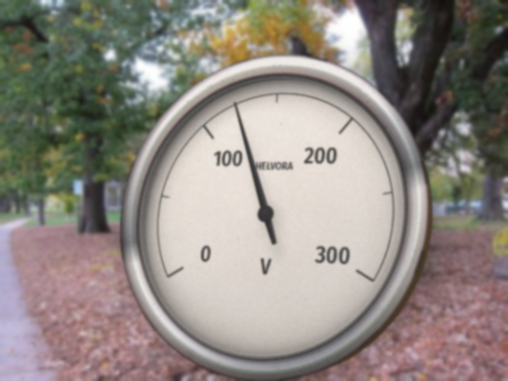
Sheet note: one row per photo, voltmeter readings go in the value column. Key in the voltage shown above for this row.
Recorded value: 125 V
